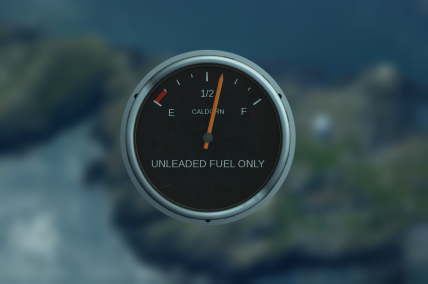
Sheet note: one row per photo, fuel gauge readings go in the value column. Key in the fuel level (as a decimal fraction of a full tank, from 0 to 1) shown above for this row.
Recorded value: 0.625
